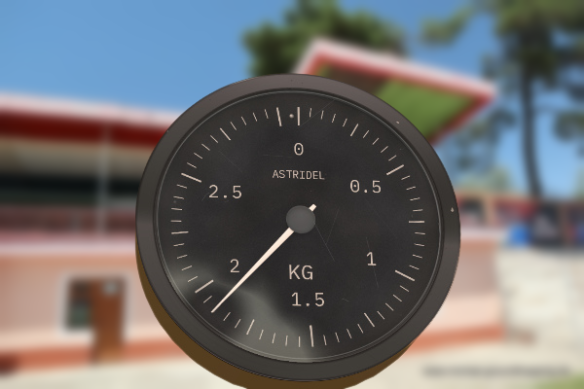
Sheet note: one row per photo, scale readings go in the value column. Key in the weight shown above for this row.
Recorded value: 1.9 kg
